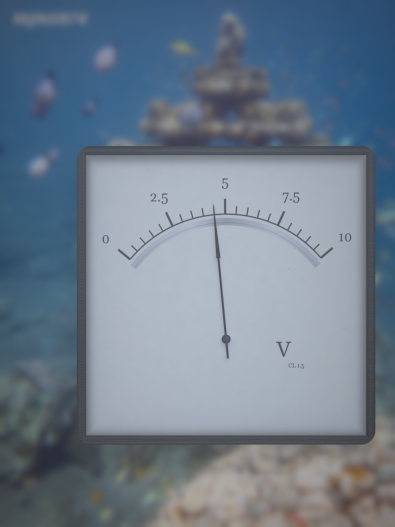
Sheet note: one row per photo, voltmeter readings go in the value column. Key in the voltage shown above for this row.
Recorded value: 4.5 V
